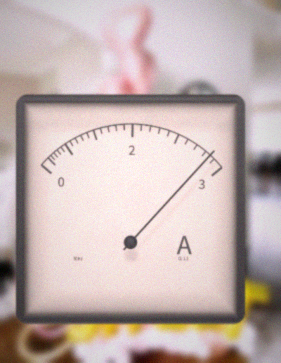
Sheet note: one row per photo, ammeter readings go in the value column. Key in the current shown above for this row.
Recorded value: 2.85 A
